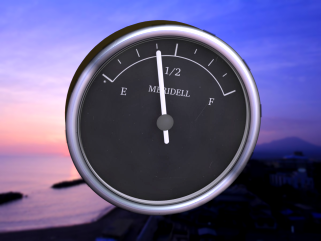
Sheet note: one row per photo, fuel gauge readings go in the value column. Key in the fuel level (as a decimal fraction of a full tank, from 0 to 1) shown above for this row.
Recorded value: 0.375
